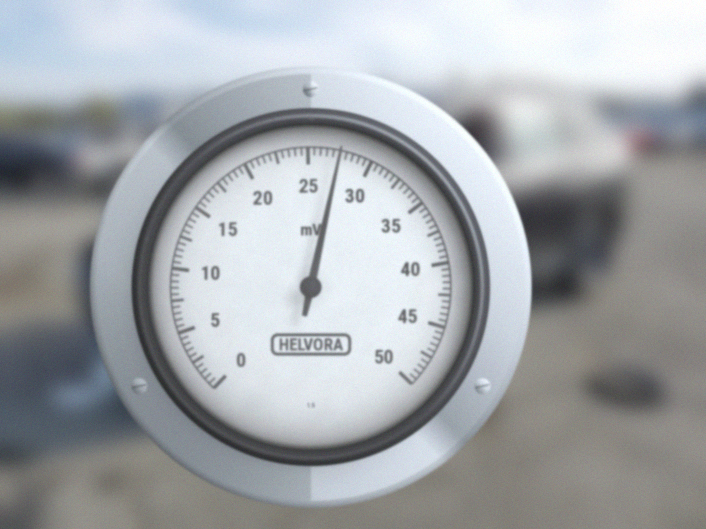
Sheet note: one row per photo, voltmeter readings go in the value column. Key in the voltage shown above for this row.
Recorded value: 27.5 mV
